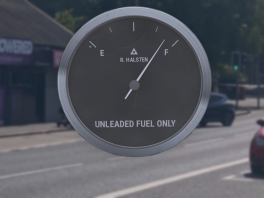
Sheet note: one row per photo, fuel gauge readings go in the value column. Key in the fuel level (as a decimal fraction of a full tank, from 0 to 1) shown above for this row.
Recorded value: 0.875
